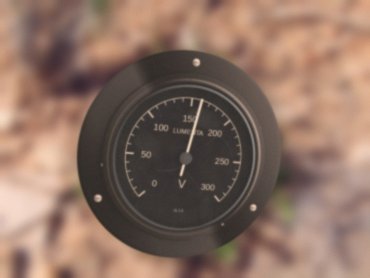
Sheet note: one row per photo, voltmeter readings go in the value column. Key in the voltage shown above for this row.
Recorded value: 160 V
